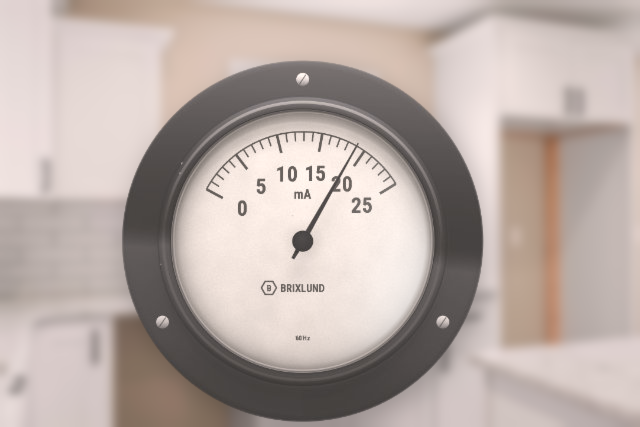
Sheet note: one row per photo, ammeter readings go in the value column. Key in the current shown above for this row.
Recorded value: 19 mA
